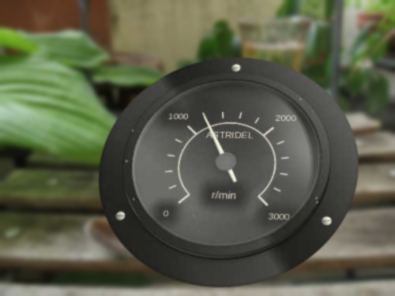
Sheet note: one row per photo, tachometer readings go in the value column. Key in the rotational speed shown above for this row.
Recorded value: 1200 rpm
